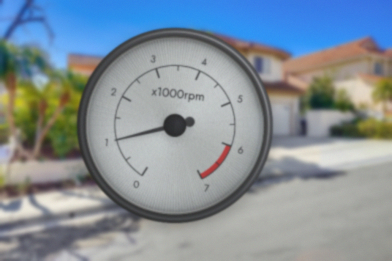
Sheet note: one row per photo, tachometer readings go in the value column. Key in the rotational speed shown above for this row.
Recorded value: 1000 rpm
